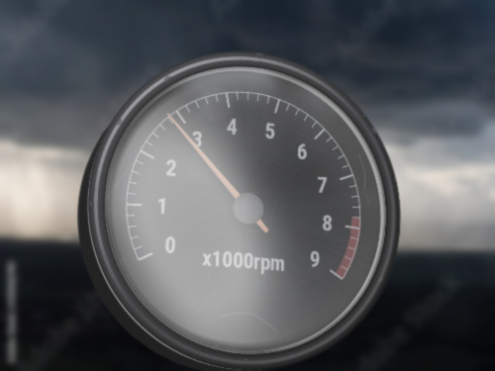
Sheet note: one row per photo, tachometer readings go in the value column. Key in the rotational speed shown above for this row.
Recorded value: 2800 rpm
